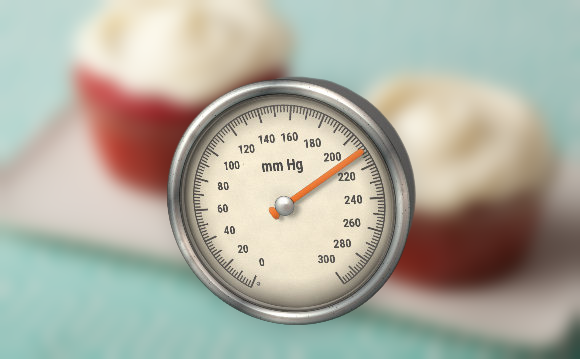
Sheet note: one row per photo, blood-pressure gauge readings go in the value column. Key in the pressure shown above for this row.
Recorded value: 210 mmHg
